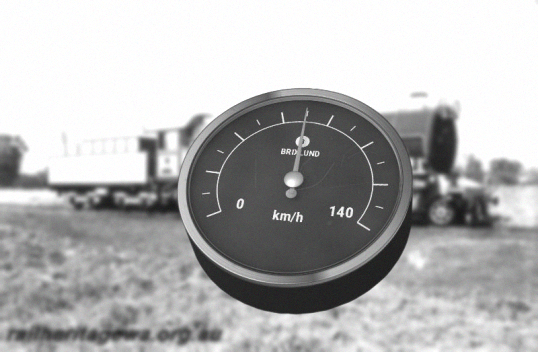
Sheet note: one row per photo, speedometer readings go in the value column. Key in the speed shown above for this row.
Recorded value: 70 km/h
